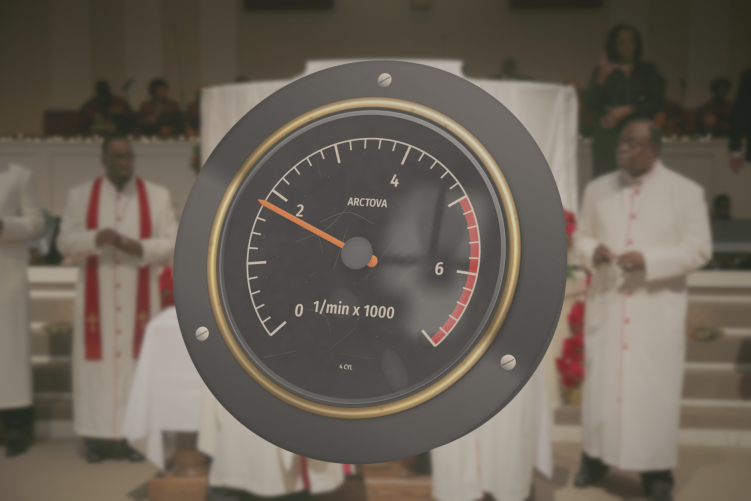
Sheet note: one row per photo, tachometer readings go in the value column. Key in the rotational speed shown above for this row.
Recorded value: 1800 rpm
